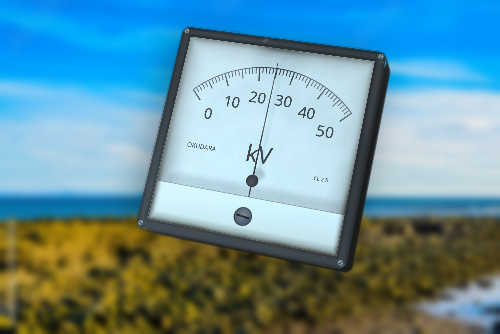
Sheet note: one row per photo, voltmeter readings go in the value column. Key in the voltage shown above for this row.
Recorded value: 25 kV
